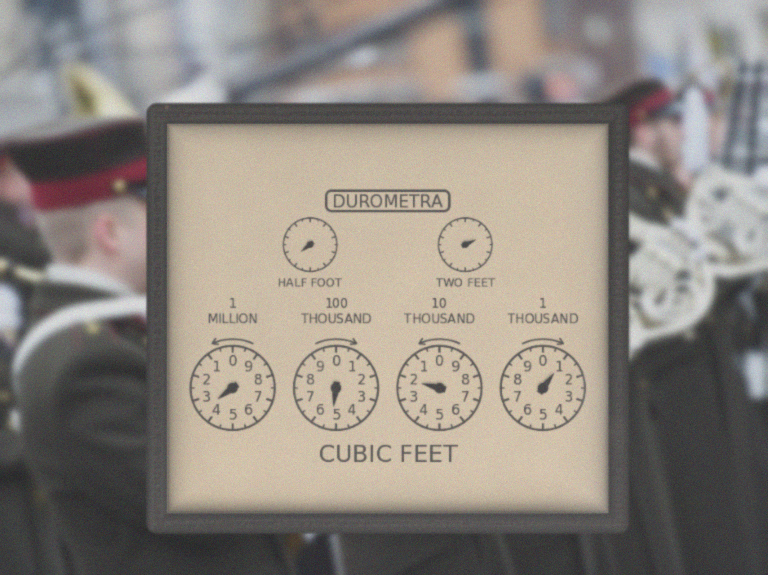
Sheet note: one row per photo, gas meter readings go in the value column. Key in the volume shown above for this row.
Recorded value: 352100 ft³
